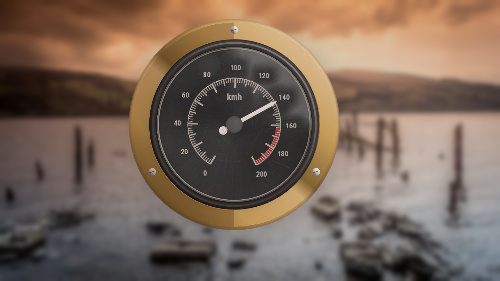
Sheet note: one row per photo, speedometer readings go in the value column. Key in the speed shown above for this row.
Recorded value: 140 km/h
